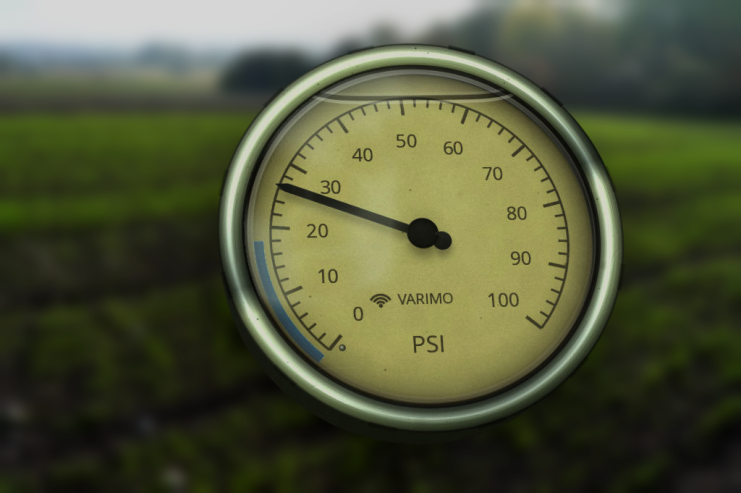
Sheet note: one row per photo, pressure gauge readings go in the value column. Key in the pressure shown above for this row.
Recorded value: 26 psi
